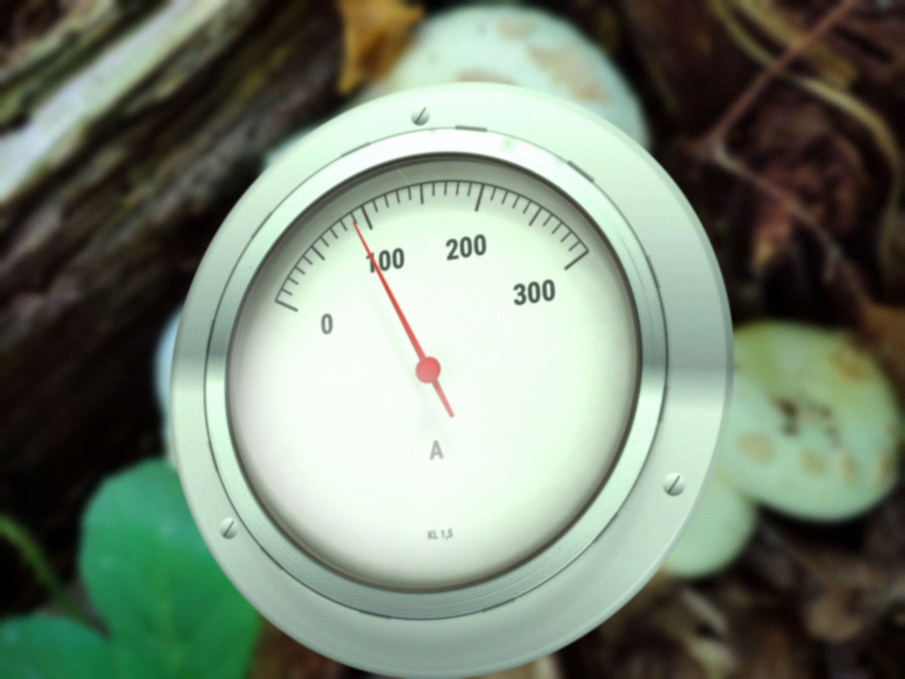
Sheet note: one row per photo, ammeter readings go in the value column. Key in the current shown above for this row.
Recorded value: 90 A
